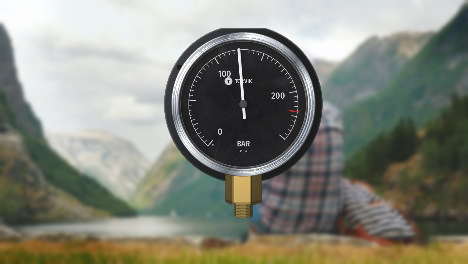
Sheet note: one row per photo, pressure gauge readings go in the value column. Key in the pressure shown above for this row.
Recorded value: 125 bar
